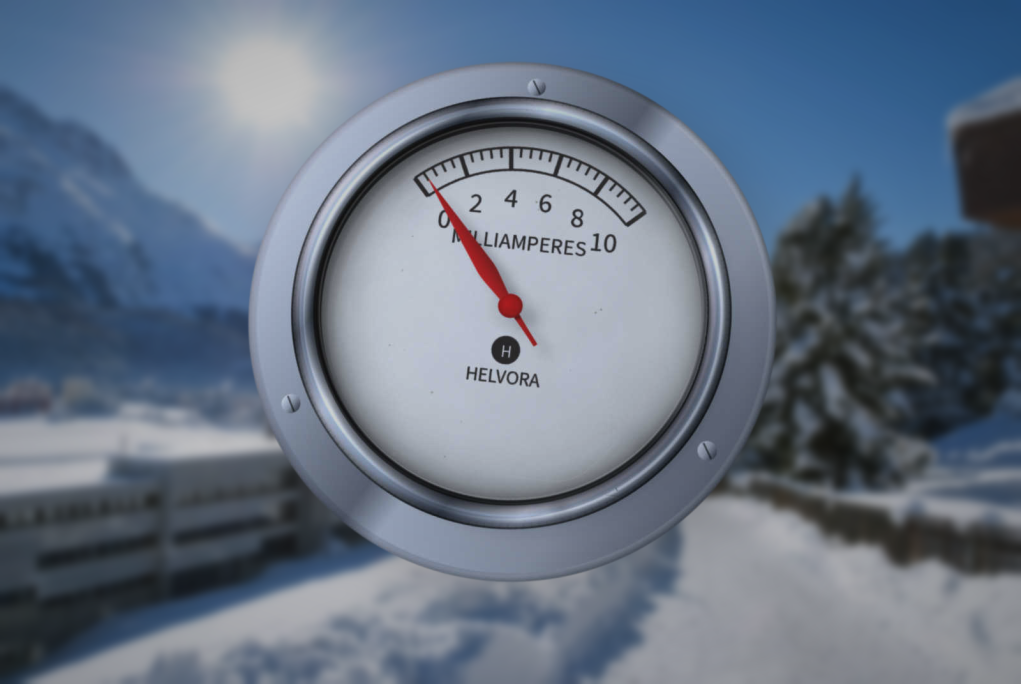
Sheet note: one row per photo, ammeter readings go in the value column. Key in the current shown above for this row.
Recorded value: 0.4 mA
